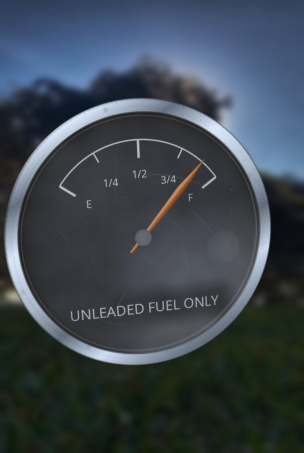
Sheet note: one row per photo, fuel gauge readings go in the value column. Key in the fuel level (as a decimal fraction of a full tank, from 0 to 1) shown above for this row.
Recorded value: 0.875
